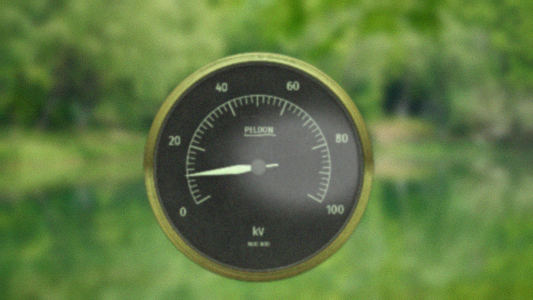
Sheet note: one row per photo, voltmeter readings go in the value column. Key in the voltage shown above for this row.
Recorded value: 10 kV
